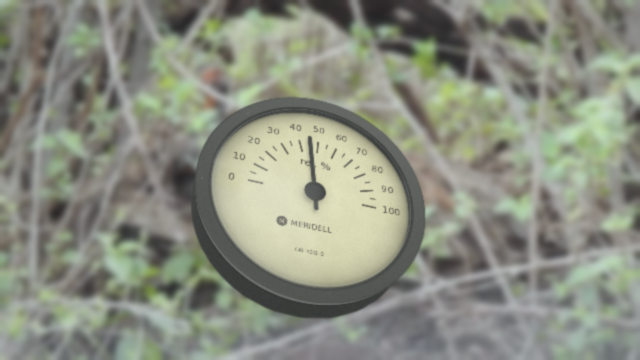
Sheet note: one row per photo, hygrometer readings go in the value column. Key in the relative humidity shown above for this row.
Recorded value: 45 %
